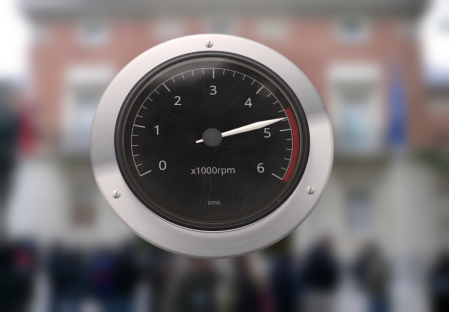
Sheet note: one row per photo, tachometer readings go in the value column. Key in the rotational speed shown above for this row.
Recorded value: 4800 rpm
